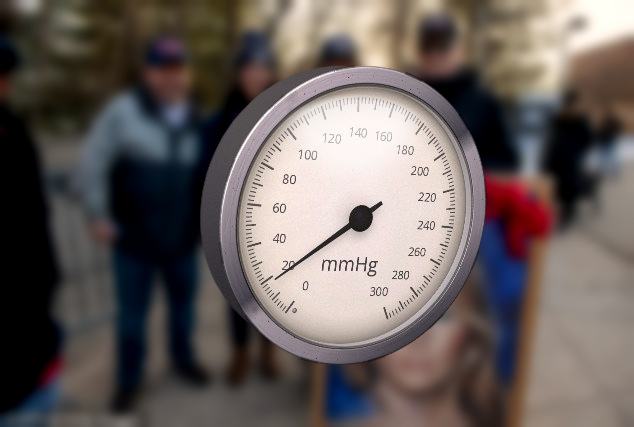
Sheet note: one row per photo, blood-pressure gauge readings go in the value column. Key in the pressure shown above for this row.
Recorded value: 20 mmHg
